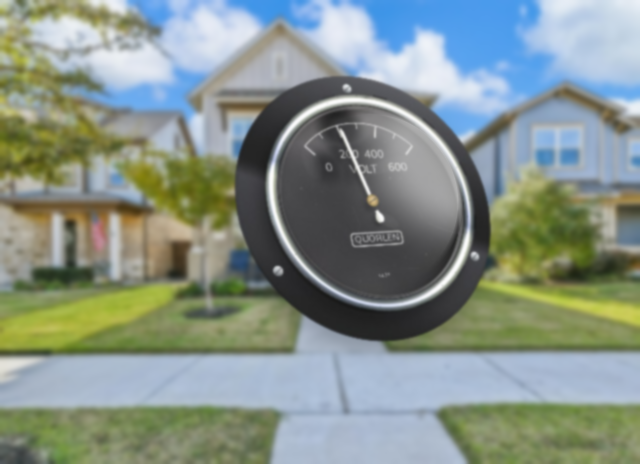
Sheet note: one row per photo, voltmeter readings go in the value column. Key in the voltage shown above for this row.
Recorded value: 200 V
